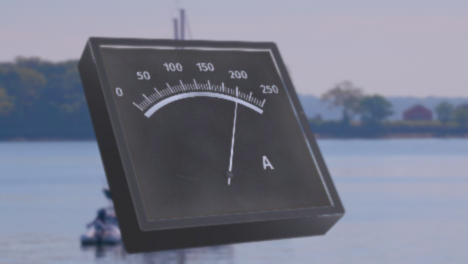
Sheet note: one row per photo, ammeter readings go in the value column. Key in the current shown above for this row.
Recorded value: 200 A
